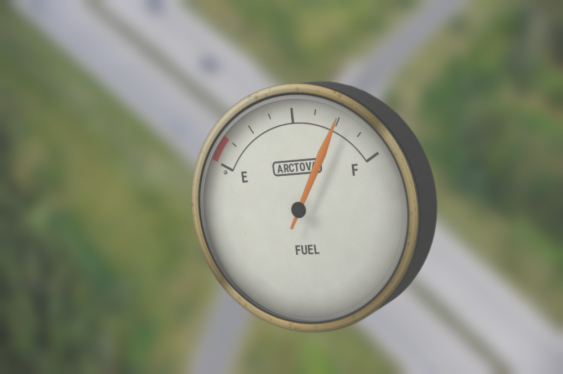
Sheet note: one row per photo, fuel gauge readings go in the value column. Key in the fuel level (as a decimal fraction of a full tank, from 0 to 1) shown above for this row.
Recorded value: 0.75
